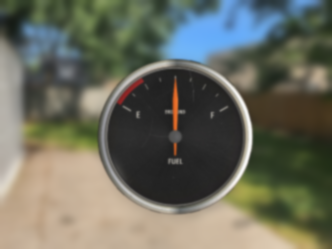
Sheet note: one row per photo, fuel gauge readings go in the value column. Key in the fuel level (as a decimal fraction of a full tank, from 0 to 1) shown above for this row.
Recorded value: 0.5
